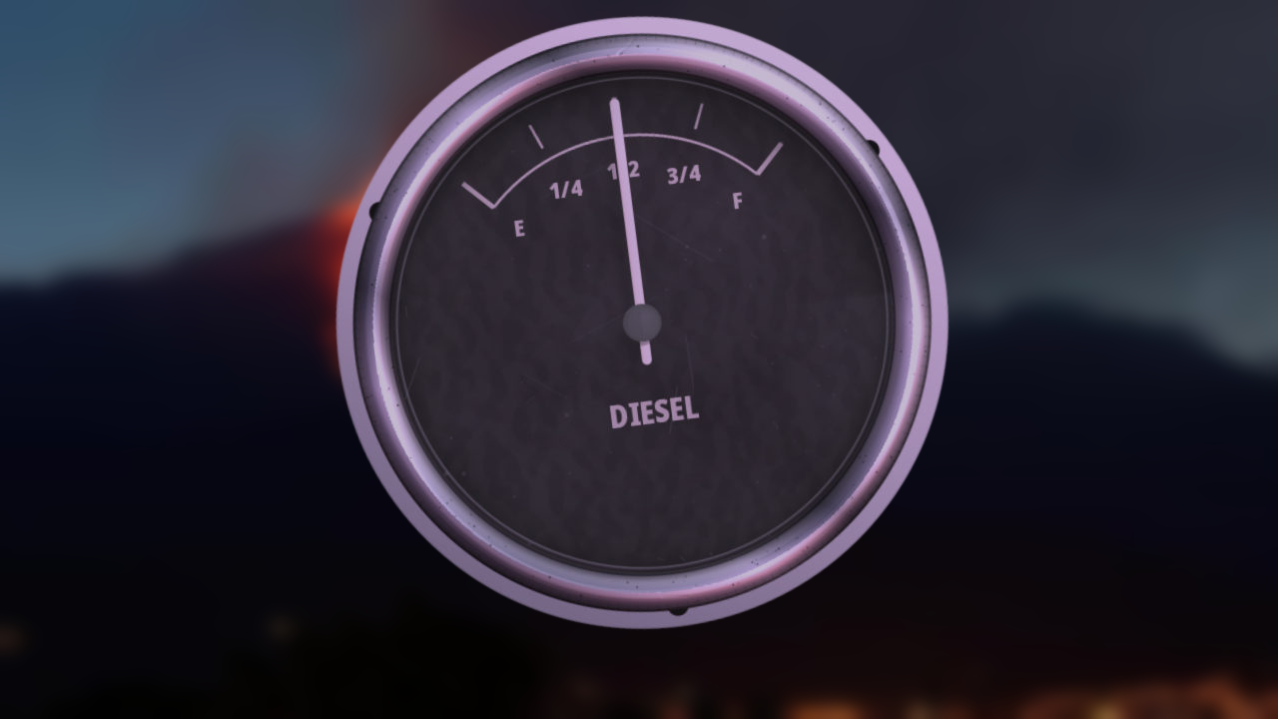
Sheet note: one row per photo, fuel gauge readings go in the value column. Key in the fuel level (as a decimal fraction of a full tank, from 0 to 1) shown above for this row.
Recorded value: 0.5
